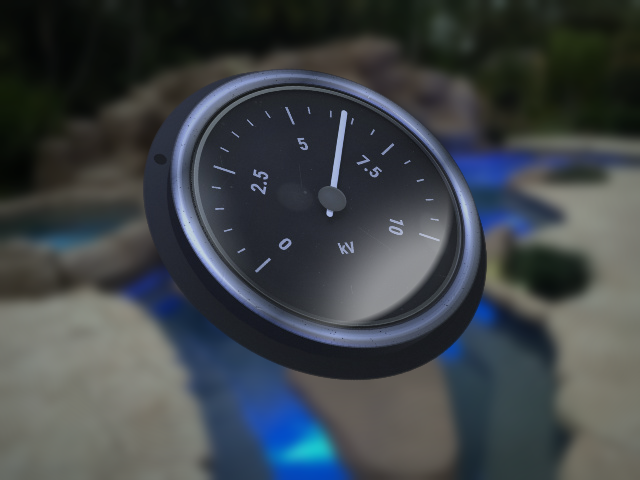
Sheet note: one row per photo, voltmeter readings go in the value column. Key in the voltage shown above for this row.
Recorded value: 6.25 kV
